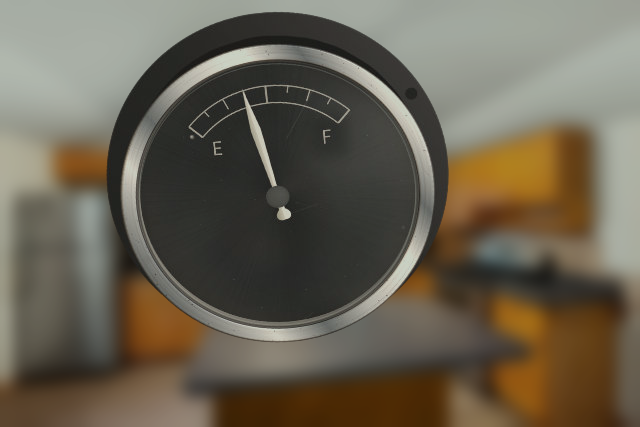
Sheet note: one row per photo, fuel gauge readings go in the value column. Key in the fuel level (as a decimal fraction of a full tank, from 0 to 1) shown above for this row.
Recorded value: 0.375
